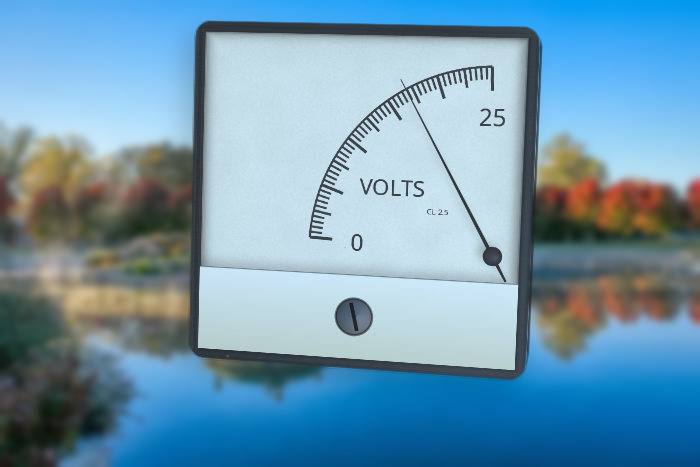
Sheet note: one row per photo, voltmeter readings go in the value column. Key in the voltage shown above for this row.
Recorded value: 17 V
